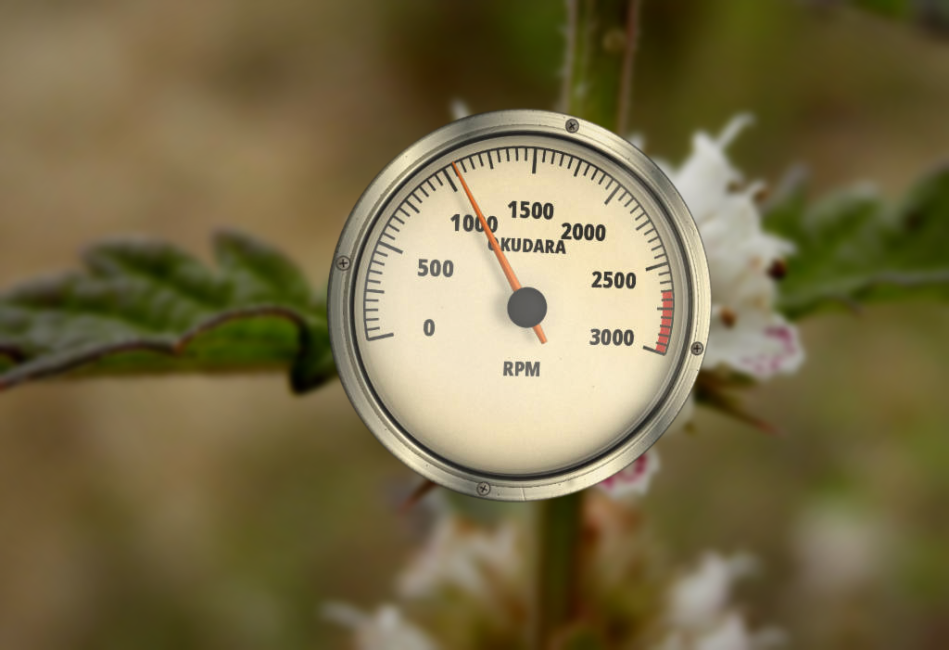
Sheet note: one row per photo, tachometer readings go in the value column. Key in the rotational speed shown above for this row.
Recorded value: 1050 rpm
